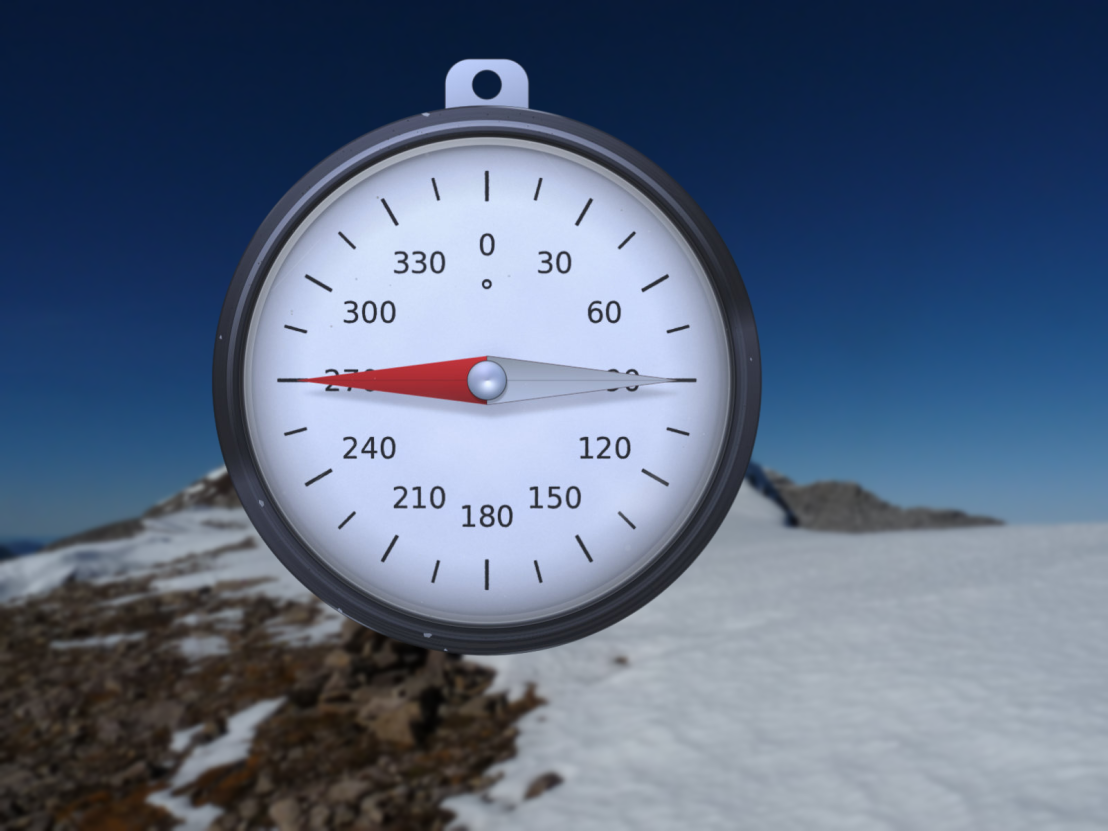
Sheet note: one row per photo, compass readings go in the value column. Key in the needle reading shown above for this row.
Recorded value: 270 °
